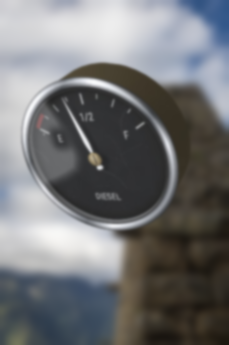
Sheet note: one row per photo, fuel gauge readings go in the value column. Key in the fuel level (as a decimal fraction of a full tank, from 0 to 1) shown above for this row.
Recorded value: 0.375
